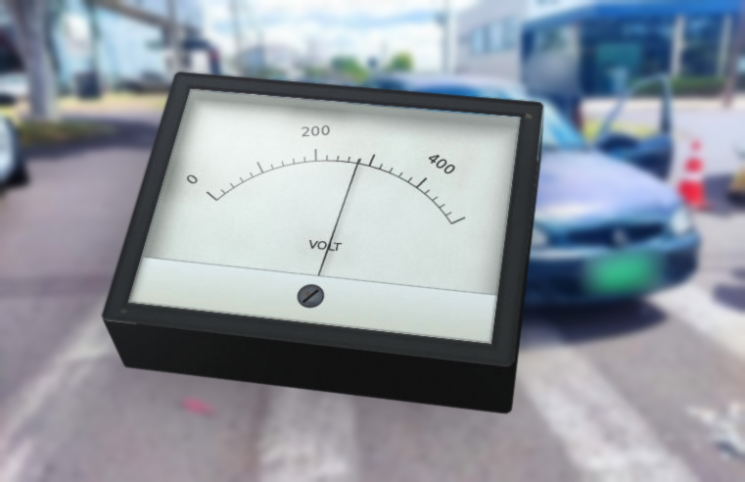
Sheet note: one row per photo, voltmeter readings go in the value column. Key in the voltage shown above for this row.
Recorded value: 280 V
